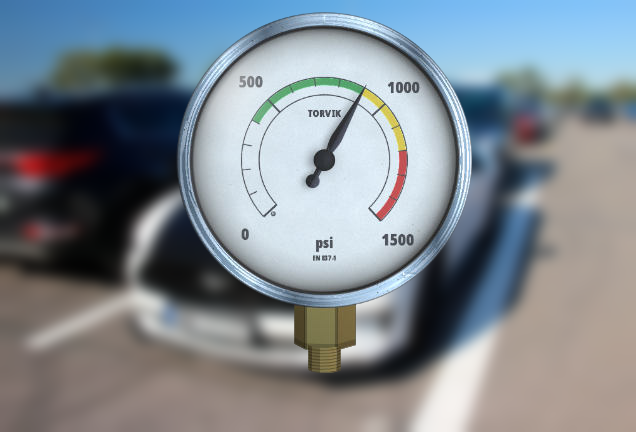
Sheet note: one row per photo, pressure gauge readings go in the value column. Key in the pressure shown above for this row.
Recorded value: 900 psi
